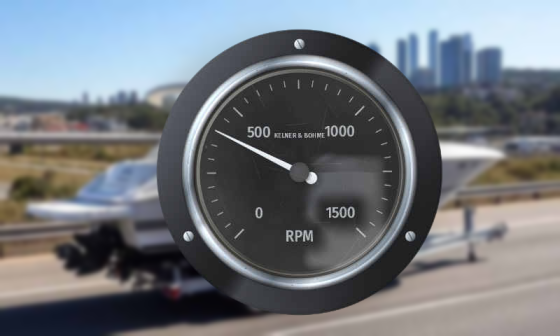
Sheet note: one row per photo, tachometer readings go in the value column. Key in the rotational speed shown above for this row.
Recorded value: 400 rpm
